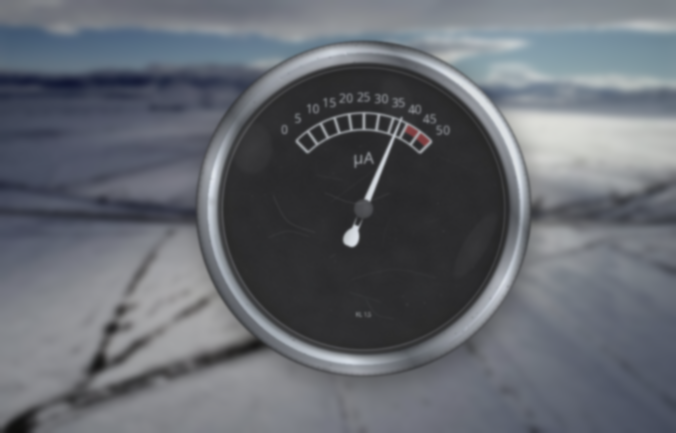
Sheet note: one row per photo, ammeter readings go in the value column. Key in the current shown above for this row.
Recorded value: 37.5 µA
